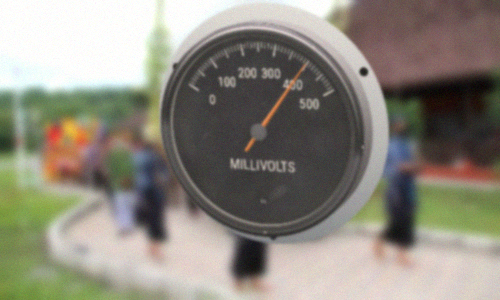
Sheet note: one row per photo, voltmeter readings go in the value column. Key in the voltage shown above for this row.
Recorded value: 400 mV
